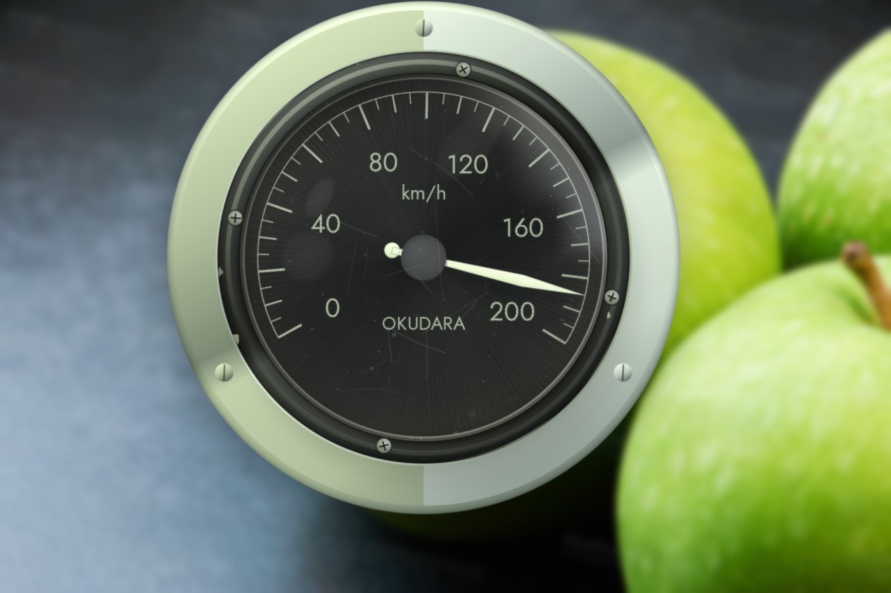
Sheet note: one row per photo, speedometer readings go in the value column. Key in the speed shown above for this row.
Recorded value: 185 km/h
